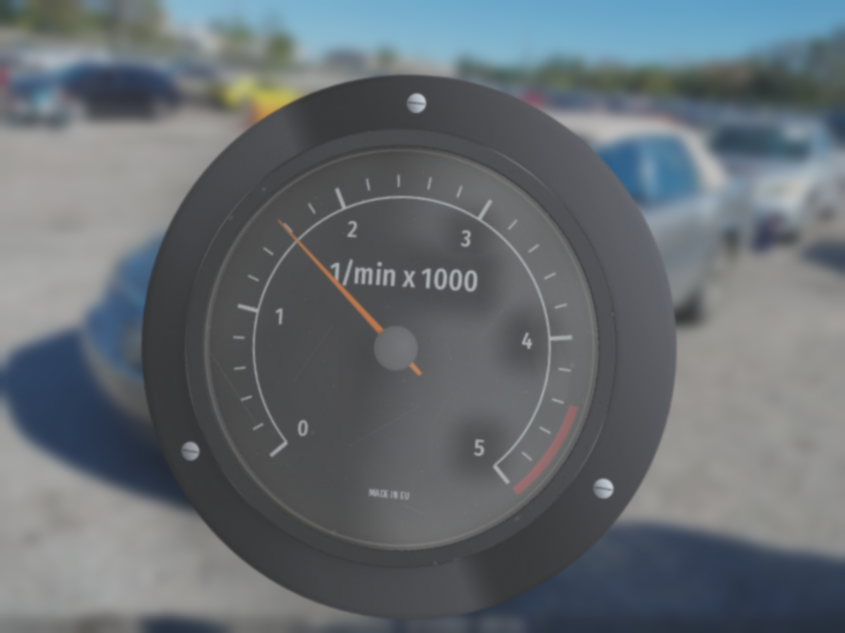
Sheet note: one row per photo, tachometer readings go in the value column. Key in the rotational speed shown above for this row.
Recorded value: 1600 rpm
